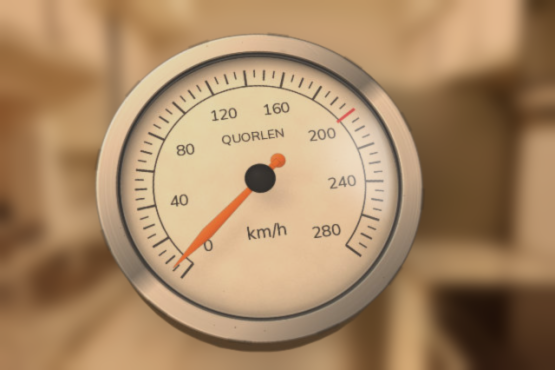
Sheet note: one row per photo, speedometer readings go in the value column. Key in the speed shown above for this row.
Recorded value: 5 km/h
